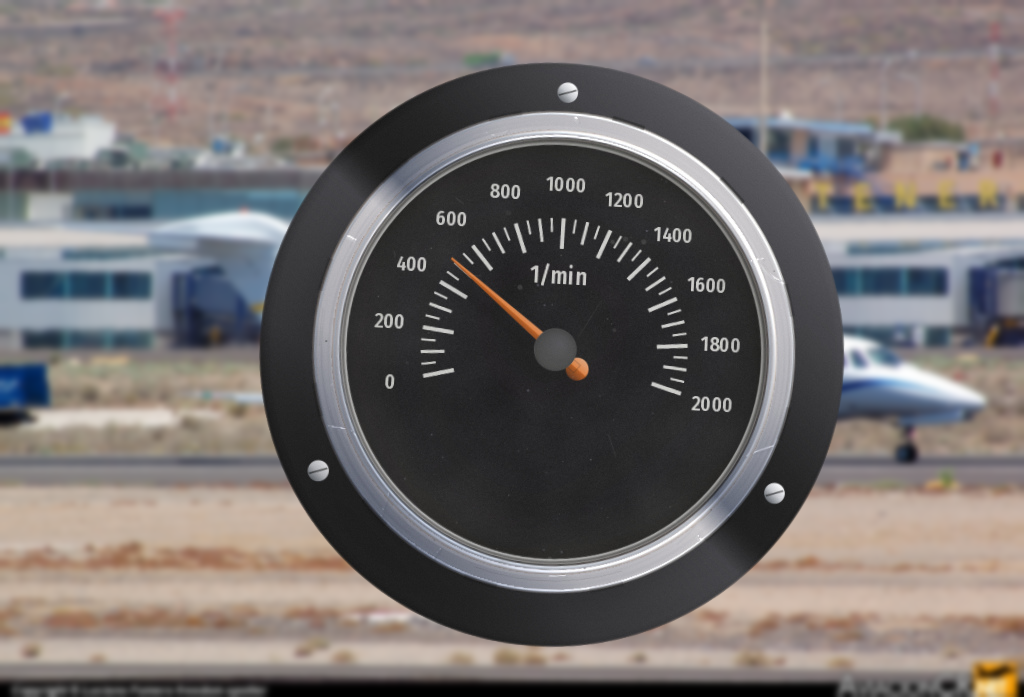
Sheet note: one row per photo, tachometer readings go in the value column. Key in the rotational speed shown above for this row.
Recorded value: 500 rpm
